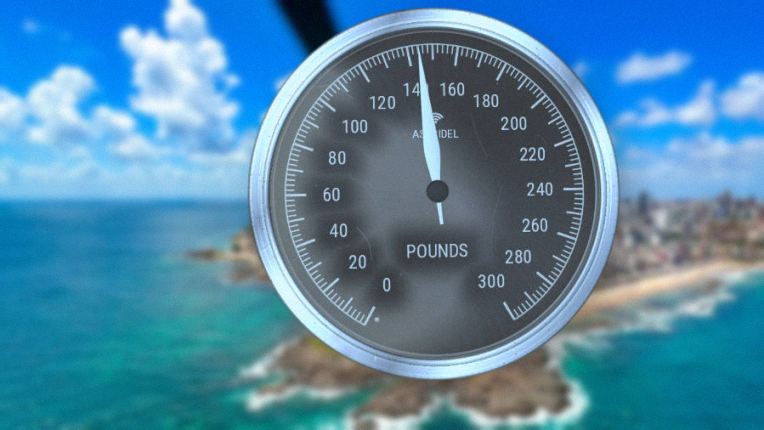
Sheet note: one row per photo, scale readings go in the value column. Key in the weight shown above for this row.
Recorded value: 144 lb
